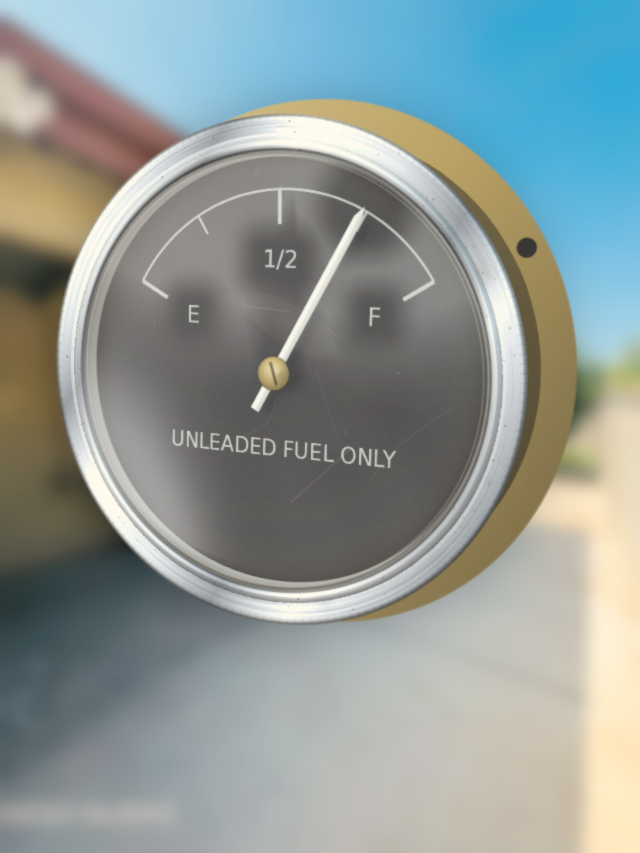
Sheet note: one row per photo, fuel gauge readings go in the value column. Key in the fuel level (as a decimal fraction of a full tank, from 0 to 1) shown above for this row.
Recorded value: 0.75
